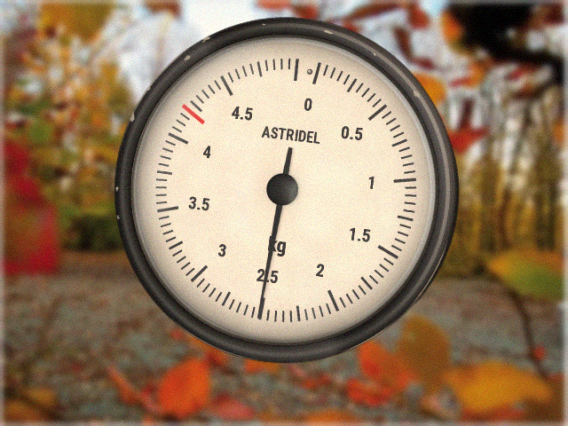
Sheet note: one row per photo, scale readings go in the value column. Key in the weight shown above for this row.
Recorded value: 2.5 kg
